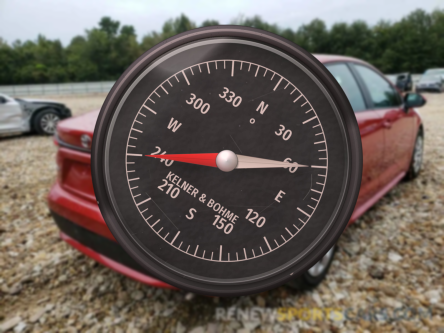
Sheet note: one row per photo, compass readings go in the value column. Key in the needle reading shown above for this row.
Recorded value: 240 °
